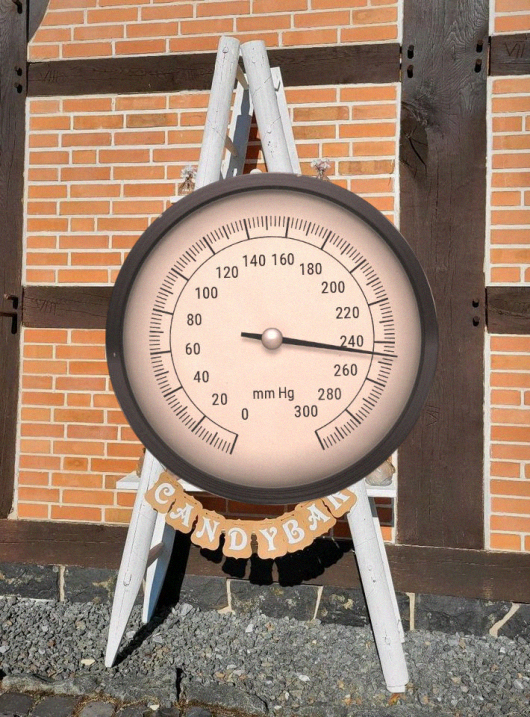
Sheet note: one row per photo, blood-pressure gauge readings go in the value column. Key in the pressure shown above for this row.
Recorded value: 246 mmHg
